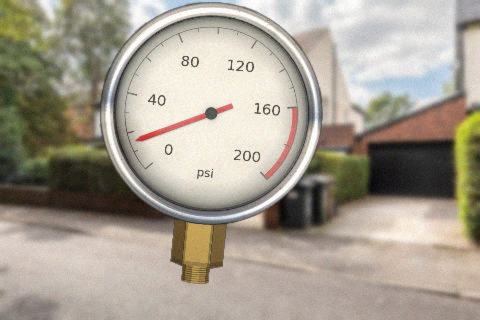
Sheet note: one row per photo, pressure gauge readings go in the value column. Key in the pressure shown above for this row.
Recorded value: 15 psi
